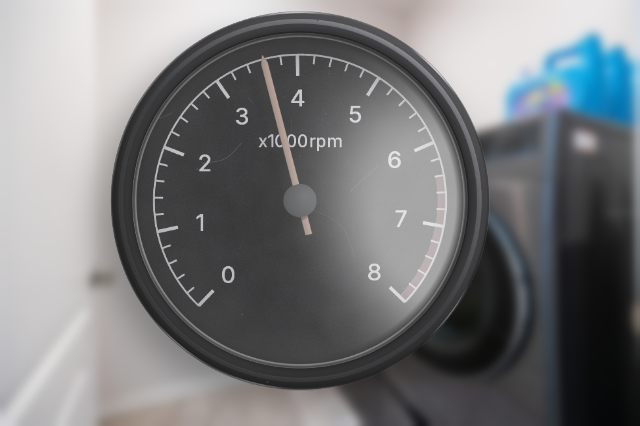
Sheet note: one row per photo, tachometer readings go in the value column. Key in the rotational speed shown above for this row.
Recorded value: 3600 rpm
